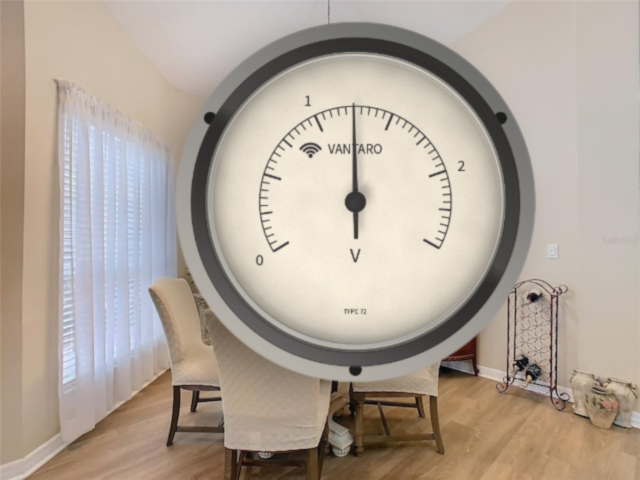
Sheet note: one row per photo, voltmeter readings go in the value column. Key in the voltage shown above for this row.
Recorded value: 1.25 V
